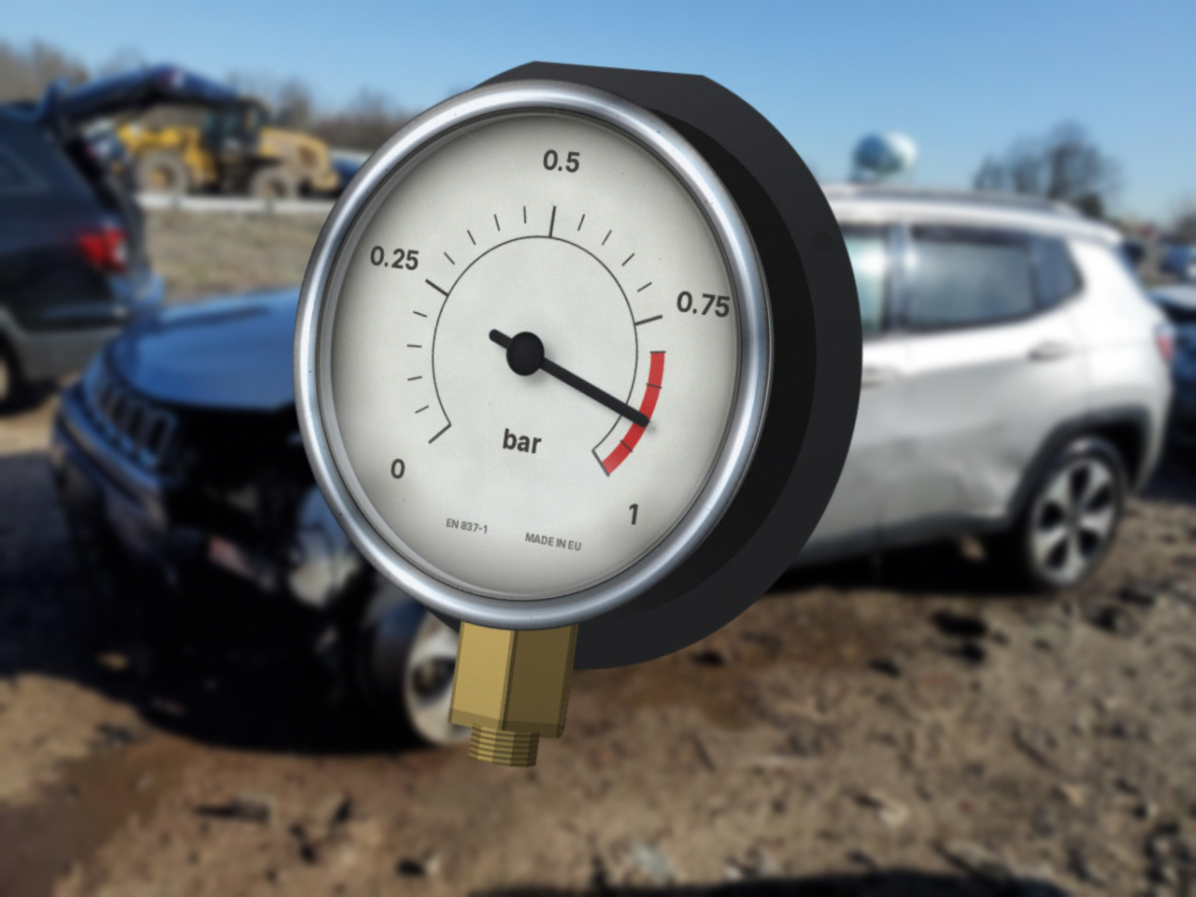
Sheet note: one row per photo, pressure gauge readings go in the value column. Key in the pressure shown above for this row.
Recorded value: 0.9 bar
